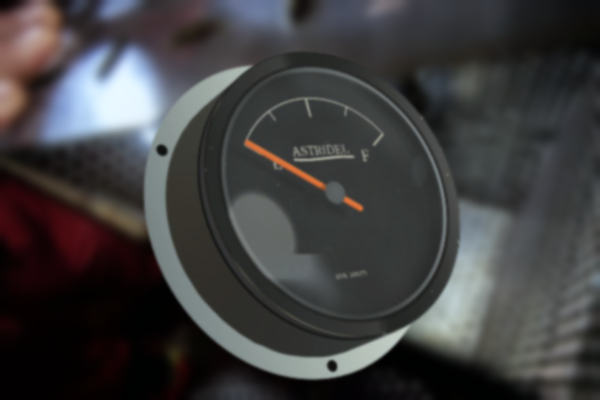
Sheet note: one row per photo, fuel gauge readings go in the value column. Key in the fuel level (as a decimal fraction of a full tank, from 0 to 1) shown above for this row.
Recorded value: 0
